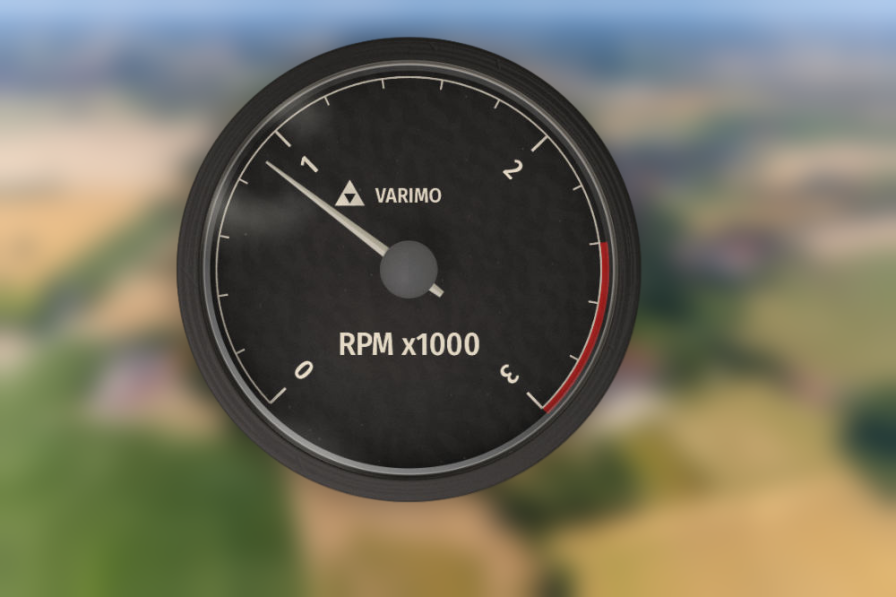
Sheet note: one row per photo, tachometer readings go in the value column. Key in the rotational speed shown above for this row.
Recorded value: 900 rpm
